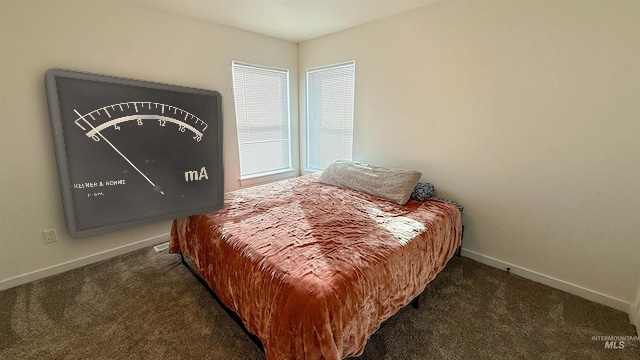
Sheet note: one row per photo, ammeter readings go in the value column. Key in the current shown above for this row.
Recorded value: 1 mA
